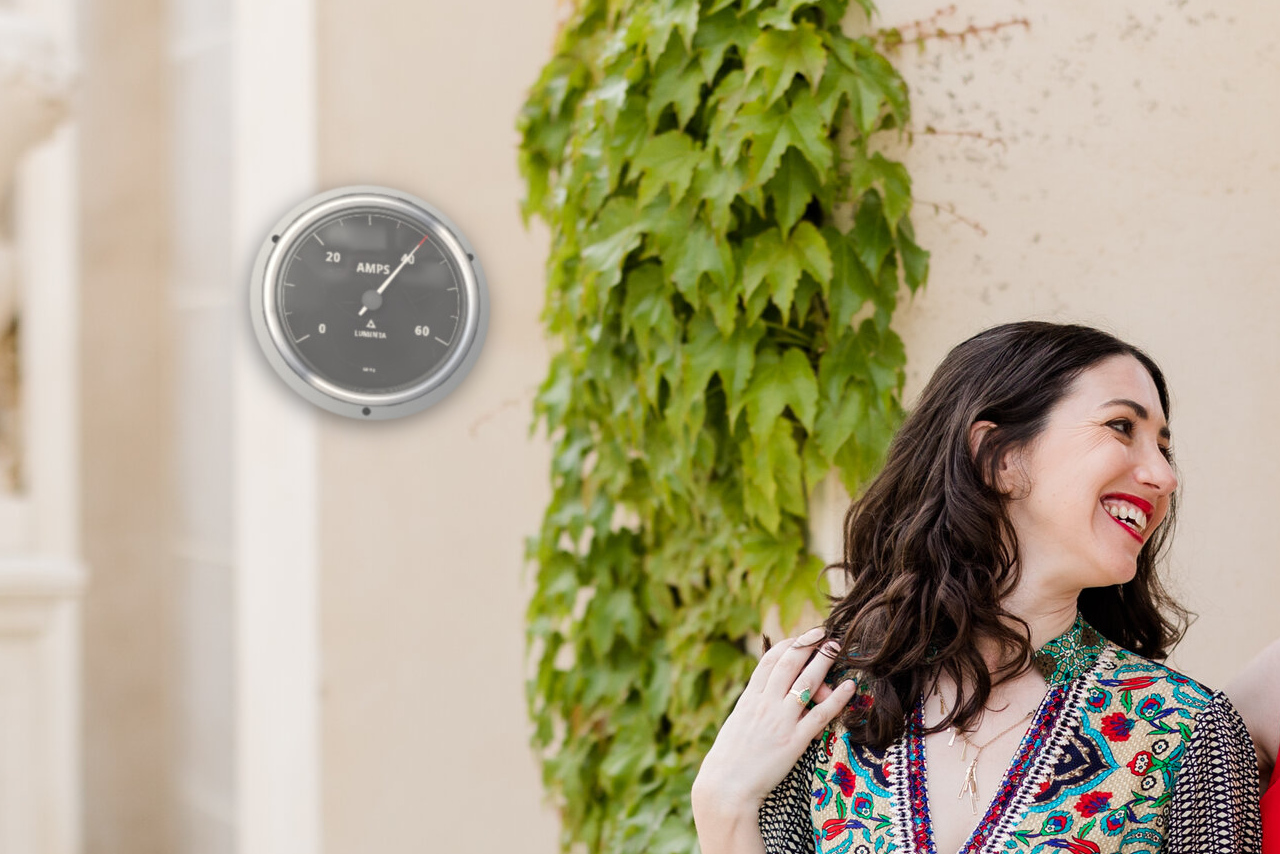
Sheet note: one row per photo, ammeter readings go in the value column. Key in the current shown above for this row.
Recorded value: 40 A
